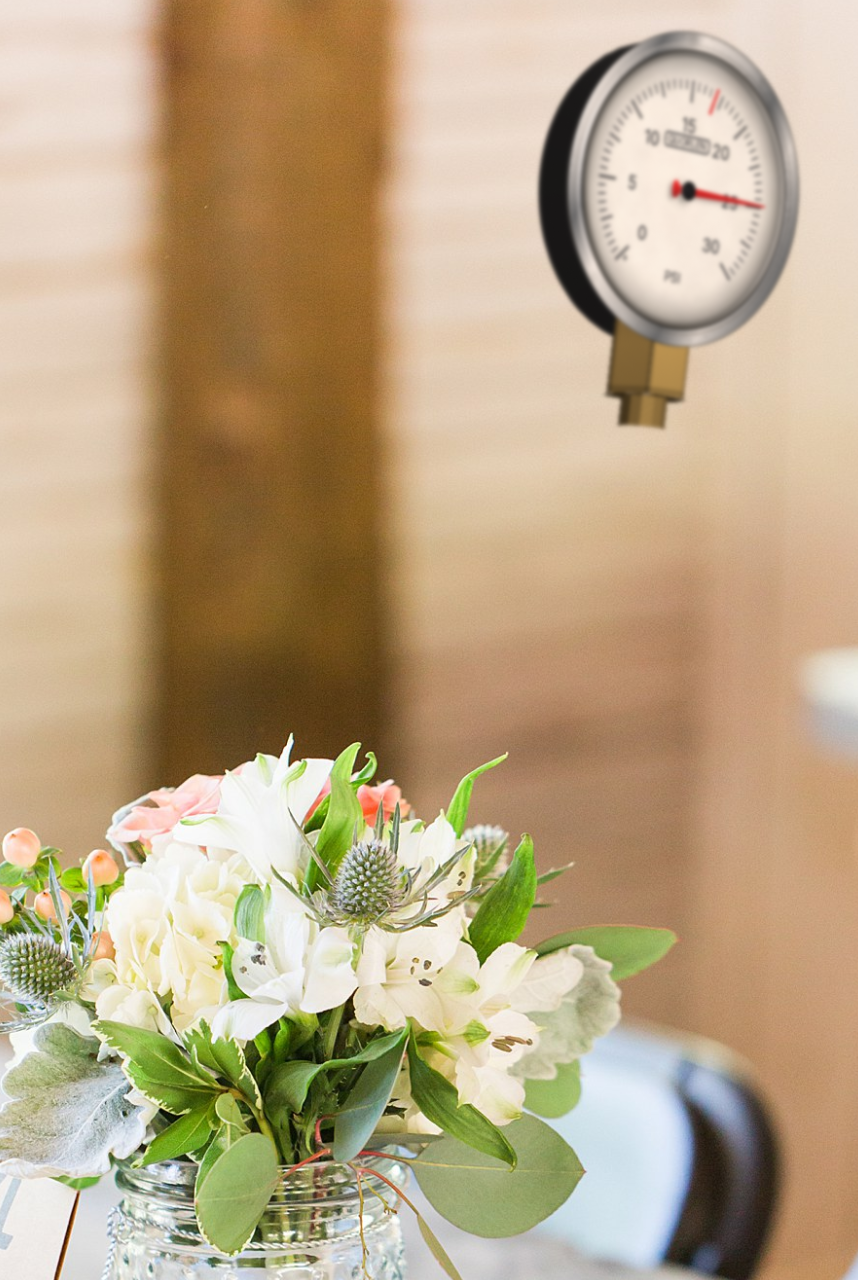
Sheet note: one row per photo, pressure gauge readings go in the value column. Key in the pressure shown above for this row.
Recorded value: 25 psi
